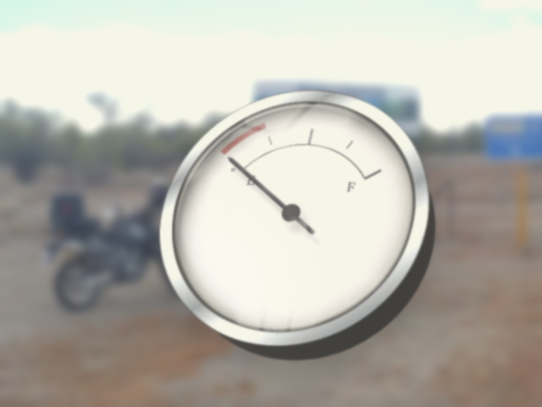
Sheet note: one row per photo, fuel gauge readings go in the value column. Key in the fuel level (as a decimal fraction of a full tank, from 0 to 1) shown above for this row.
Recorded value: 0
